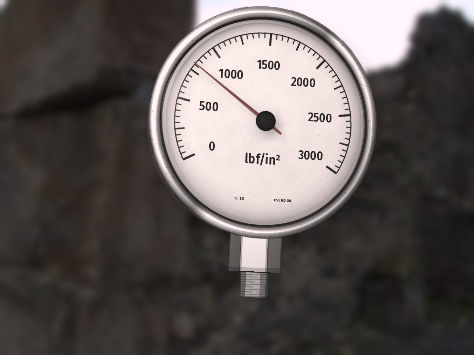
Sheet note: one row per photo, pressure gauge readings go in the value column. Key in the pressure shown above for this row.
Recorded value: 800 psi
